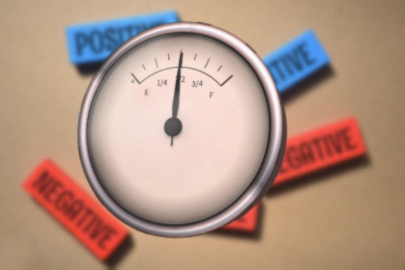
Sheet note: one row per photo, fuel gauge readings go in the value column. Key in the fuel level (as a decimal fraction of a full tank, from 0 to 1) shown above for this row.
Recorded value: 0.5
